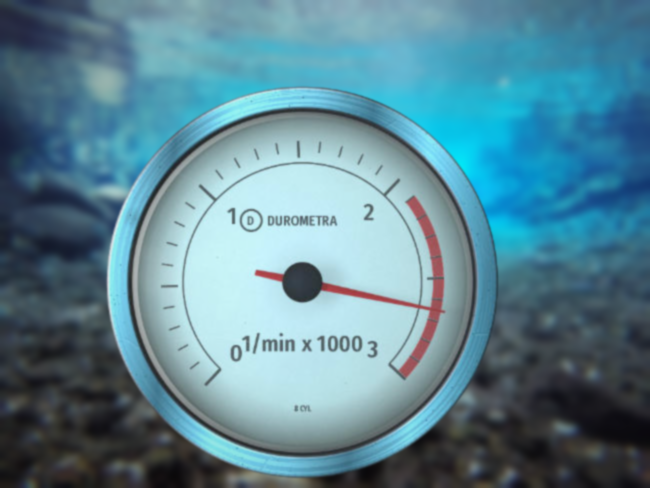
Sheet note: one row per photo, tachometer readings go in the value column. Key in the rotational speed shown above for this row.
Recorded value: 2650 rpm
